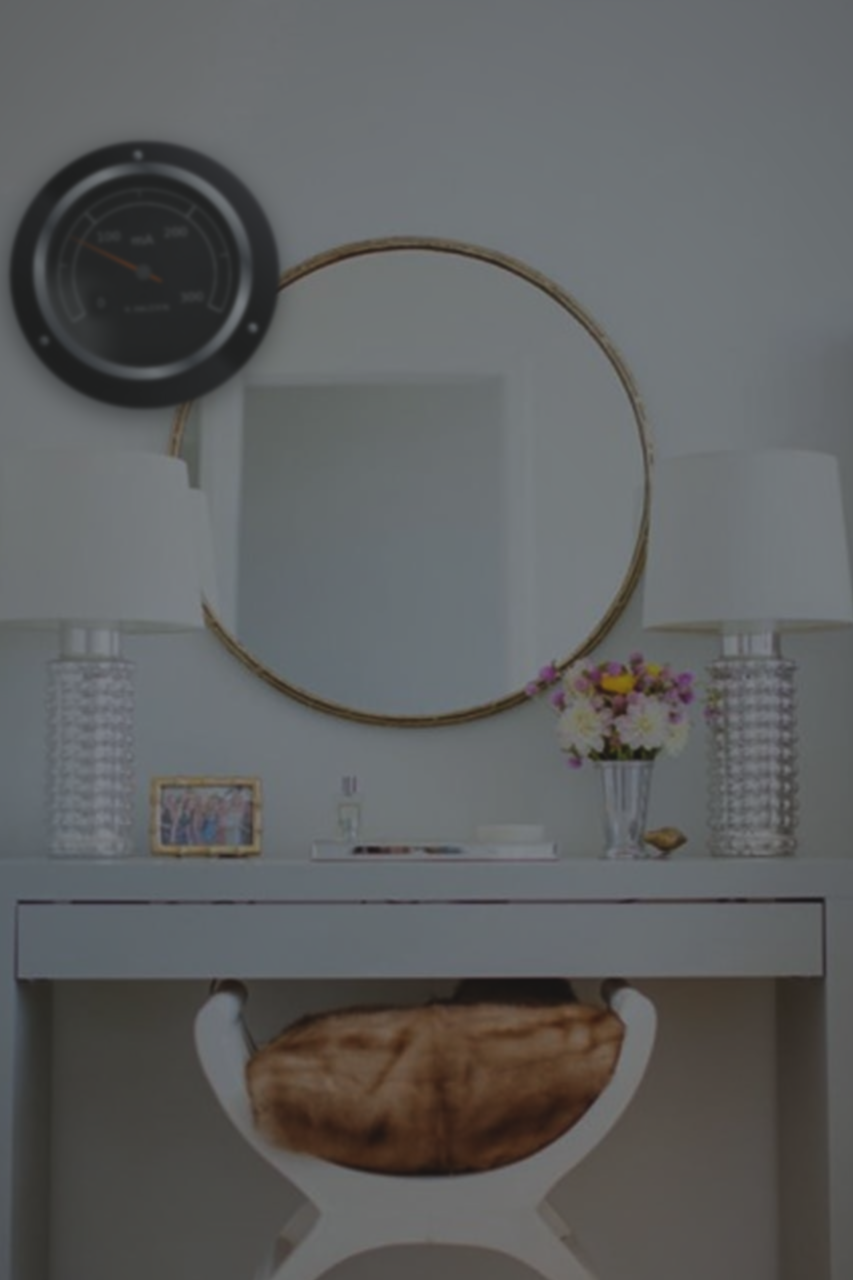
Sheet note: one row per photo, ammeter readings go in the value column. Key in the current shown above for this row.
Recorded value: 75 mA
